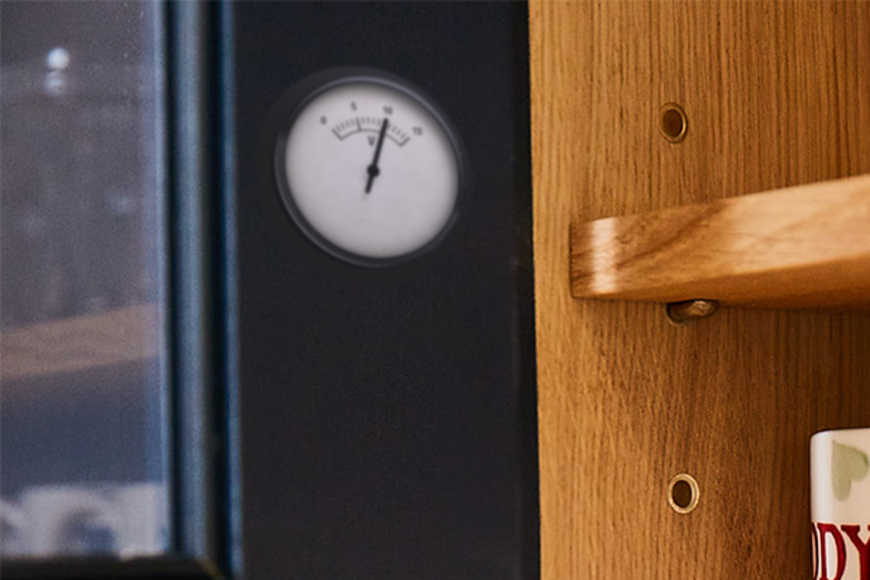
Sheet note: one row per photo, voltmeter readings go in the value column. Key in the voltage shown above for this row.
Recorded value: 10 V
